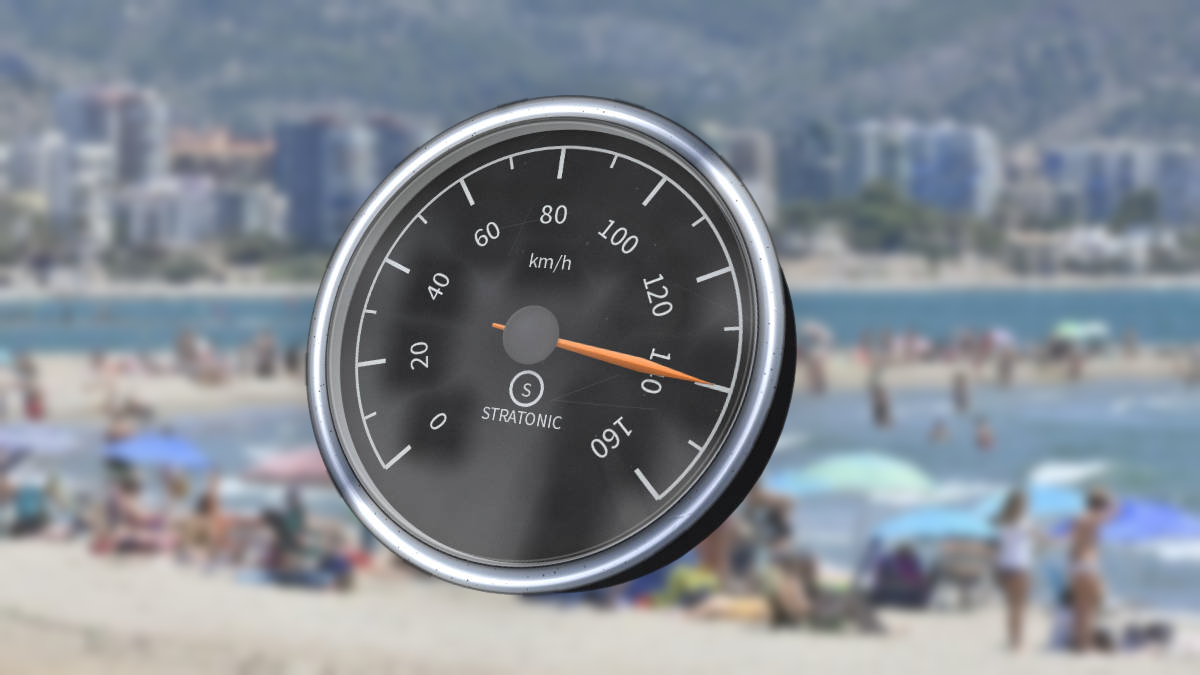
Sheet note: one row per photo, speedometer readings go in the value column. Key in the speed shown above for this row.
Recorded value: 140 km/h
